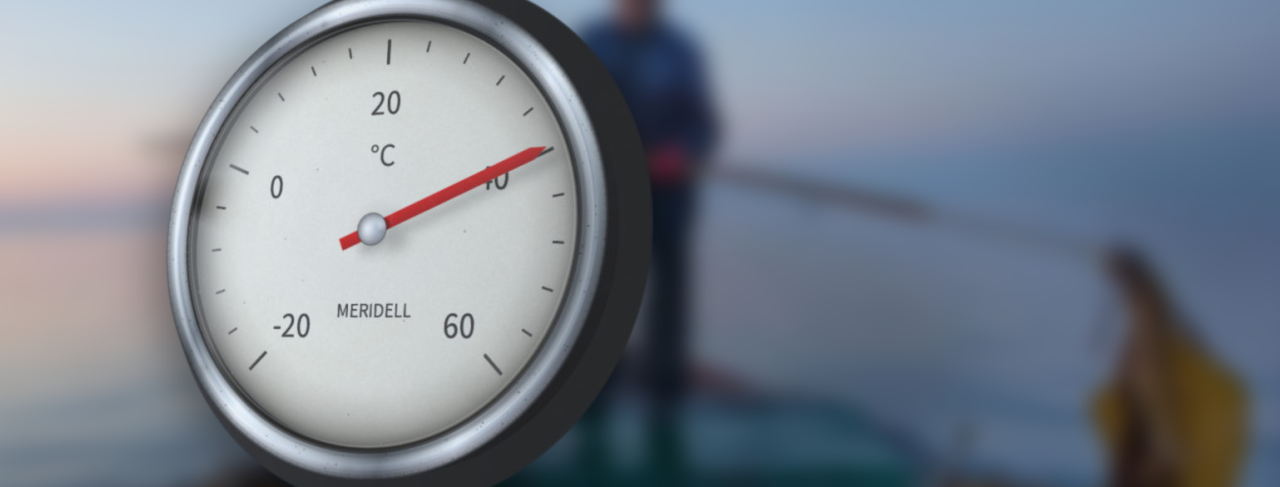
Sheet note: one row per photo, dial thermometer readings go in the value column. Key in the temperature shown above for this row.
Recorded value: 40 °C
